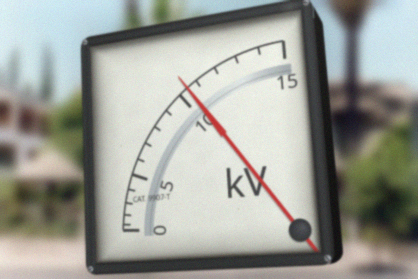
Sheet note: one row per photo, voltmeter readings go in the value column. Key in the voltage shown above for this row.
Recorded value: 10.5 kV
